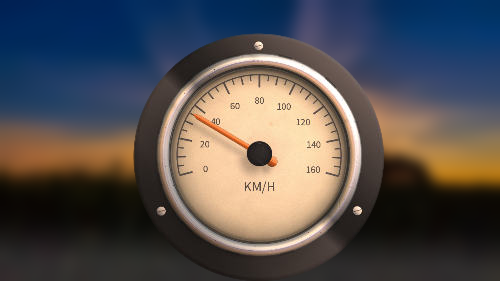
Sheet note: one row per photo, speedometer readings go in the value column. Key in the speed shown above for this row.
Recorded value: 35 km/h
